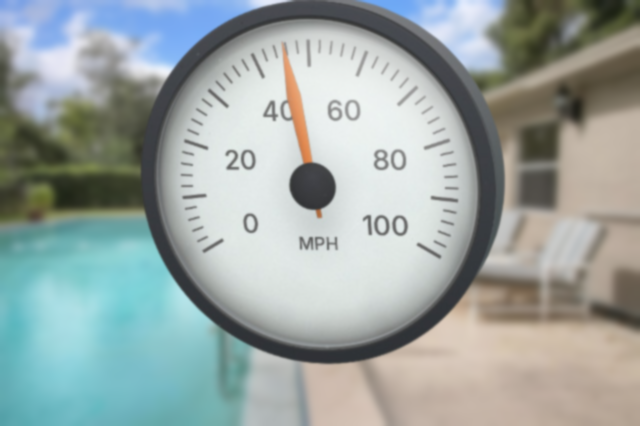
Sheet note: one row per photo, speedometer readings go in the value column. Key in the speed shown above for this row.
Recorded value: 46 mph
